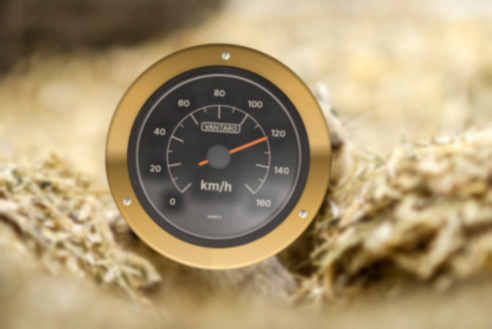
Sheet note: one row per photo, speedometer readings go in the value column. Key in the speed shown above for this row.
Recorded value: 120 km/h
